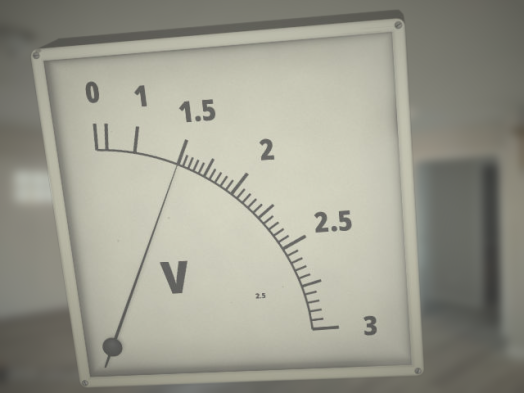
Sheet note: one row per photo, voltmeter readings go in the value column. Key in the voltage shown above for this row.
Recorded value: 1.5 V
